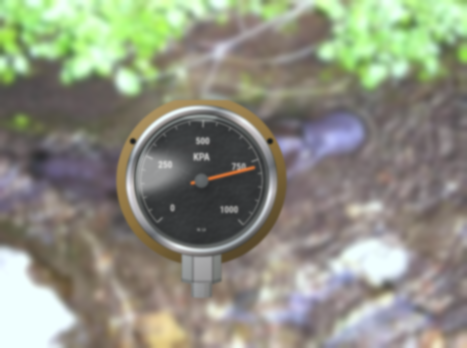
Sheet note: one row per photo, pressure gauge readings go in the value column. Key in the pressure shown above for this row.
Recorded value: 775 kPa
